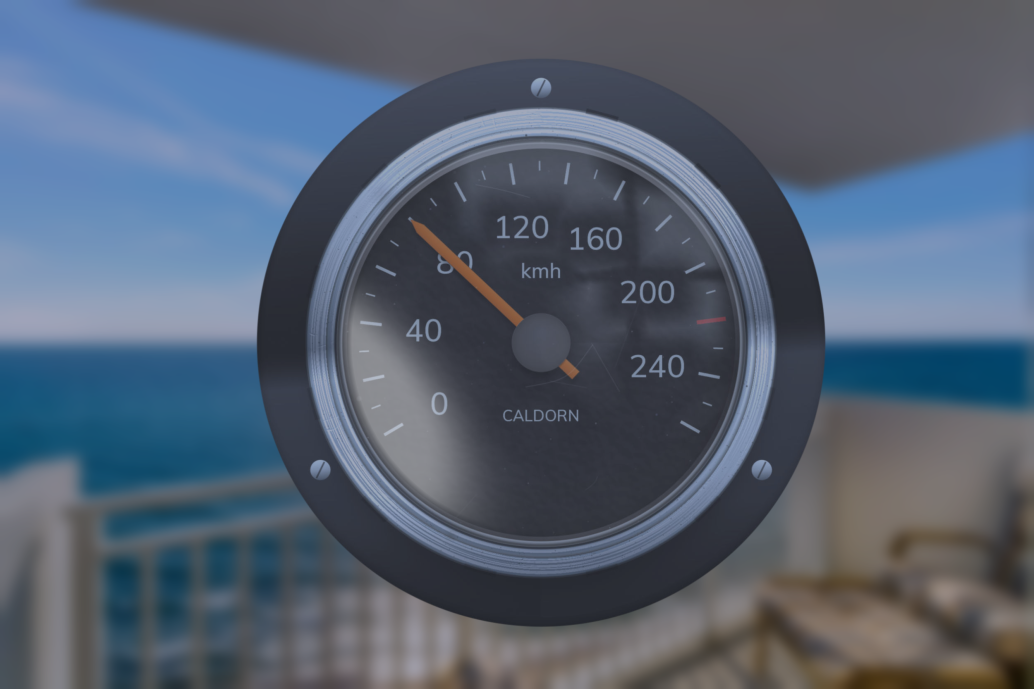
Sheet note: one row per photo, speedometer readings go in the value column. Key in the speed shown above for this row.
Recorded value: 80 km/h
